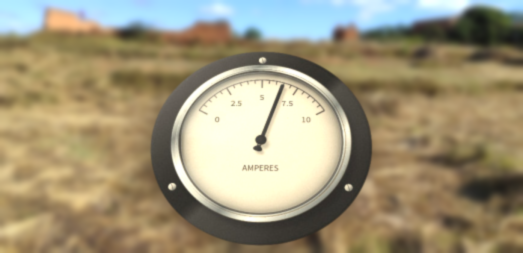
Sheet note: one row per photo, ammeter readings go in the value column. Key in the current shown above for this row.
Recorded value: 6.5 A
